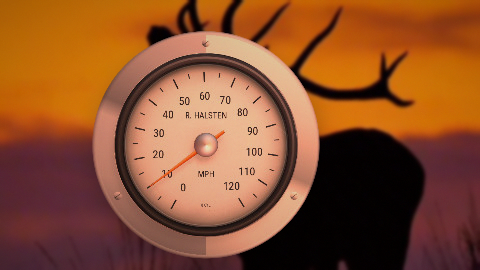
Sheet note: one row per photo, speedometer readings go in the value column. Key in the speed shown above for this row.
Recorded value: 10 mph
